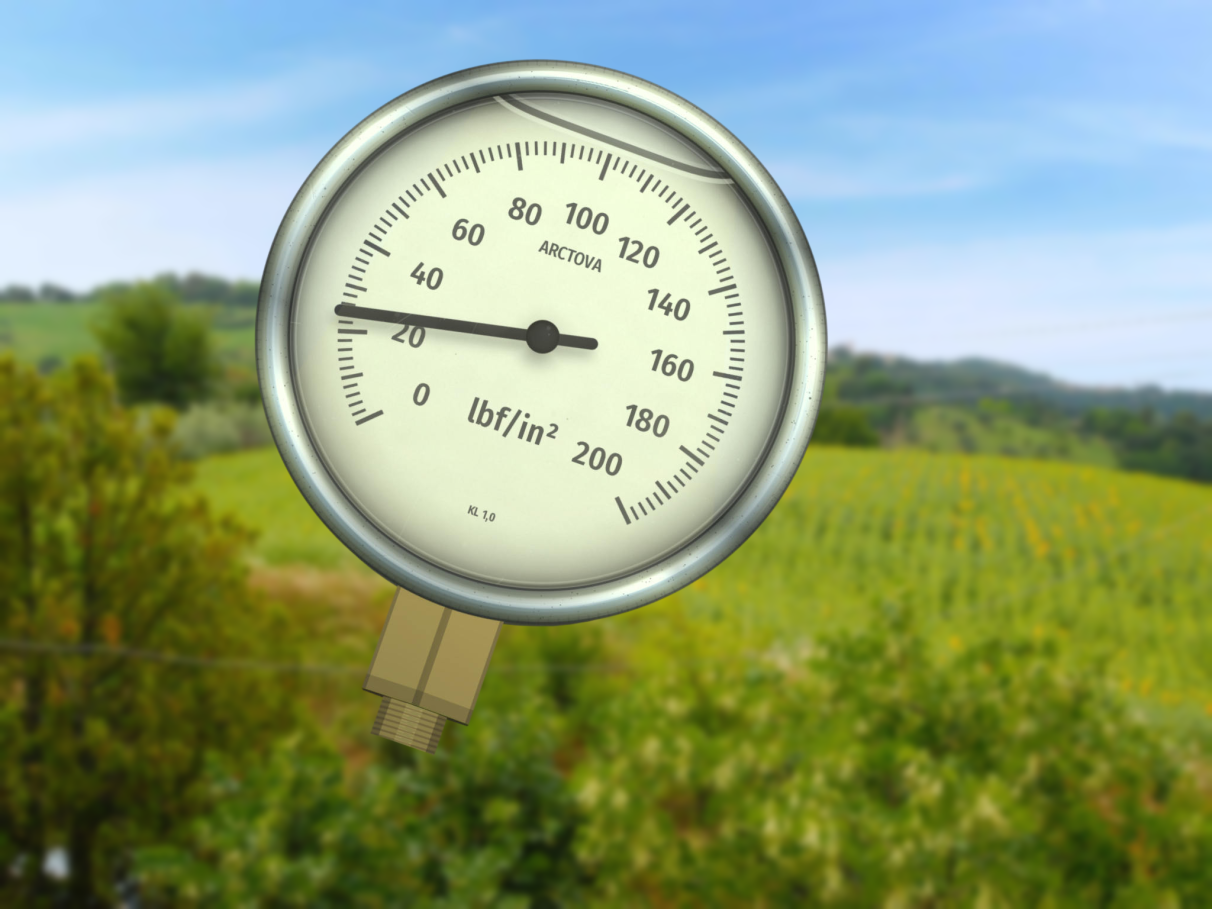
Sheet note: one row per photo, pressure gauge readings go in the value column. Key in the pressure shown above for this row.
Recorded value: 24 psi
